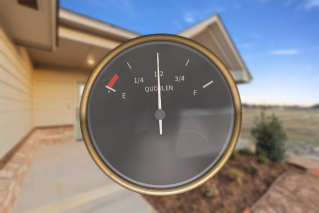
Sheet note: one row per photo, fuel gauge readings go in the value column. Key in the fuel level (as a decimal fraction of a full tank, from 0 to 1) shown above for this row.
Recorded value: 0.5
